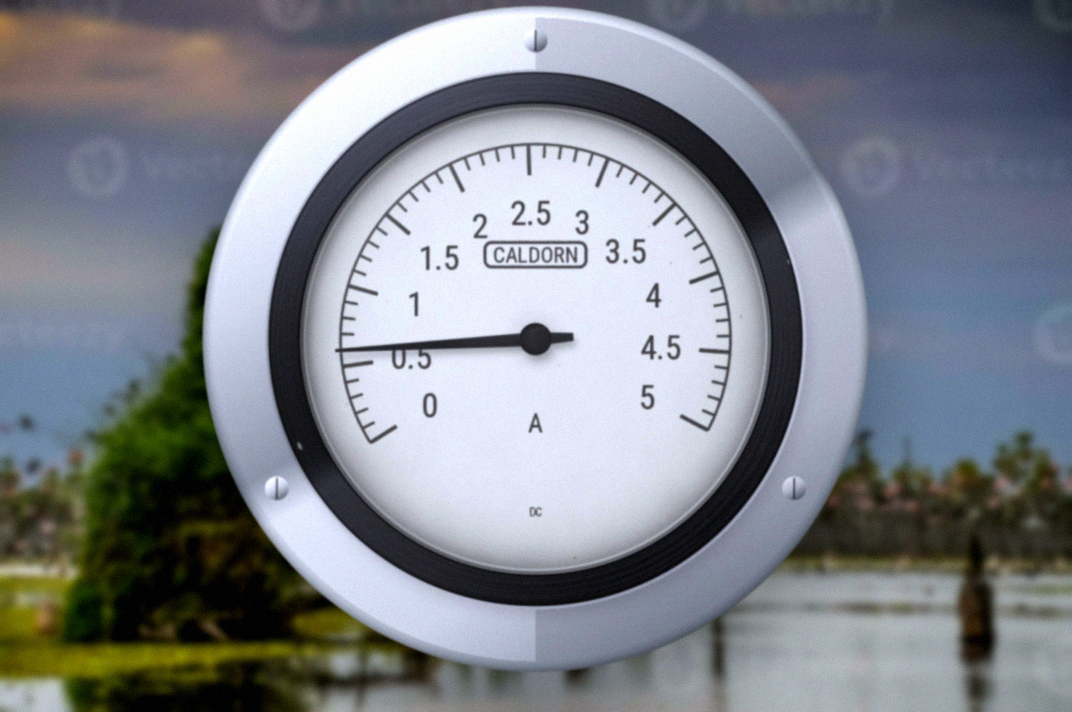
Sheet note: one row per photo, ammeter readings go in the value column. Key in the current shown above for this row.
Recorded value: 0.6 A
